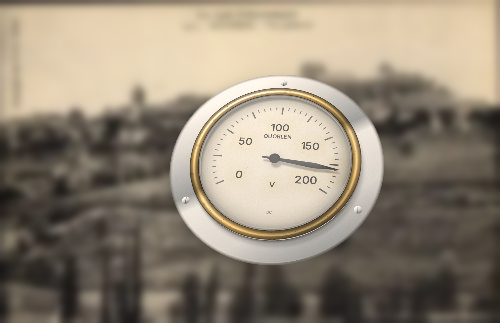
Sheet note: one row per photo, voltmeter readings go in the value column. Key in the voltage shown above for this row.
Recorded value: 180 V
